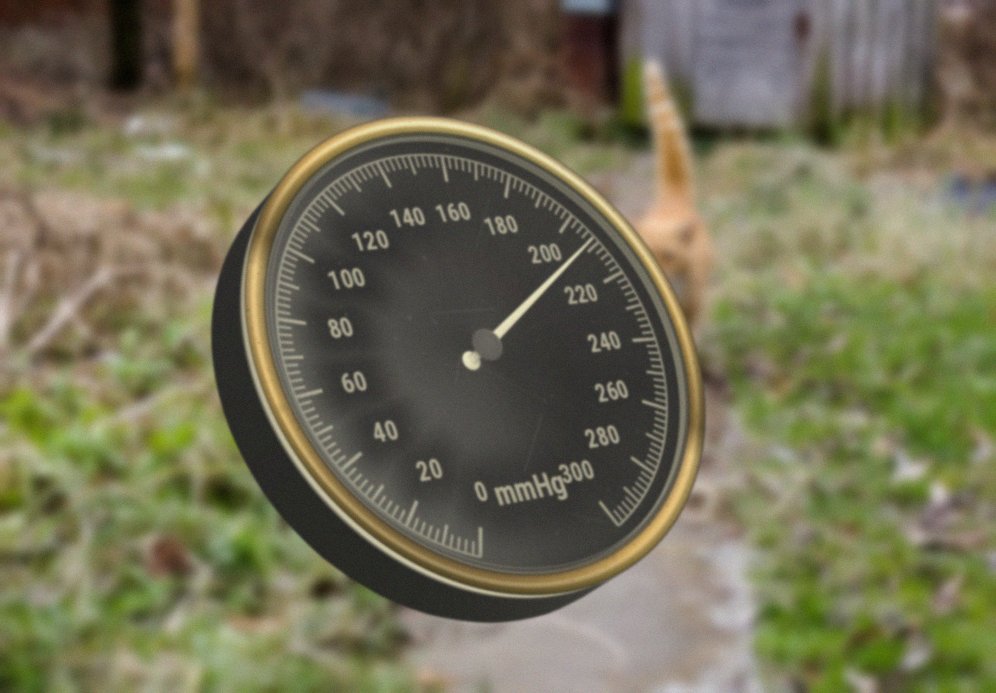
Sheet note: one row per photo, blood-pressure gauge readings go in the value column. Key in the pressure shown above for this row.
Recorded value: 208 mmHg
